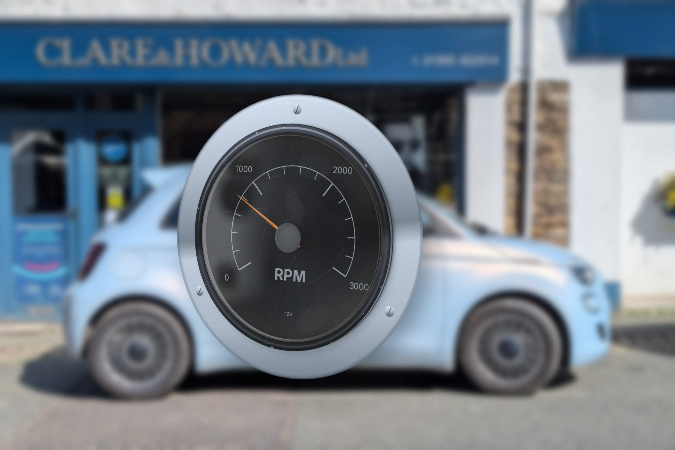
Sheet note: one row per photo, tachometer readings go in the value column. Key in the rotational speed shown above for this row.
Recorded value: 800 rpm
